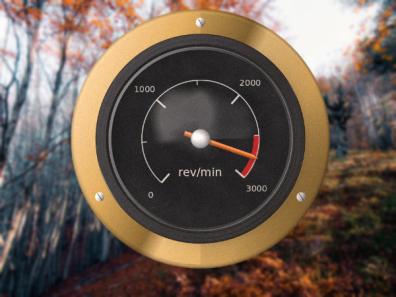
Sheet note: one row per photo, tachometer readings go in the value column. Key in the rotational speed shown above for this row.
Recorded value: 2750 rpm
